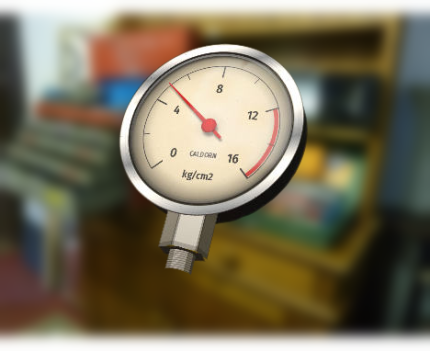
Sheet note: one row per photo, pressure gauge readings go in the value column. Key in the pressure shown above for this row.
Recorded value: 5 kg/cm²
